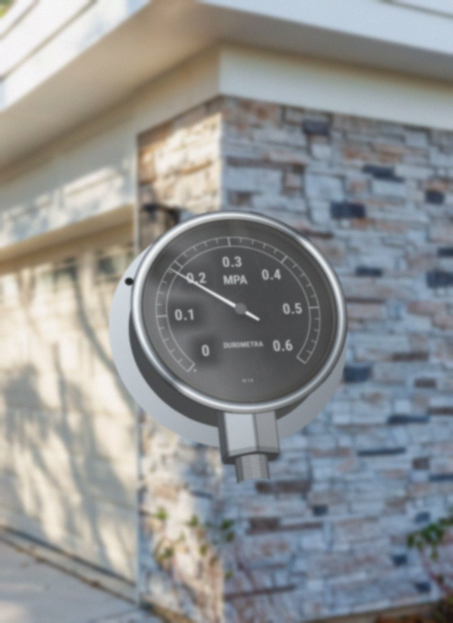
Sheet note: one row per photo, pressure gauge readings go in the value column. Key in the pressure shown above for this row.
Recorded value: 0.18 MPa
